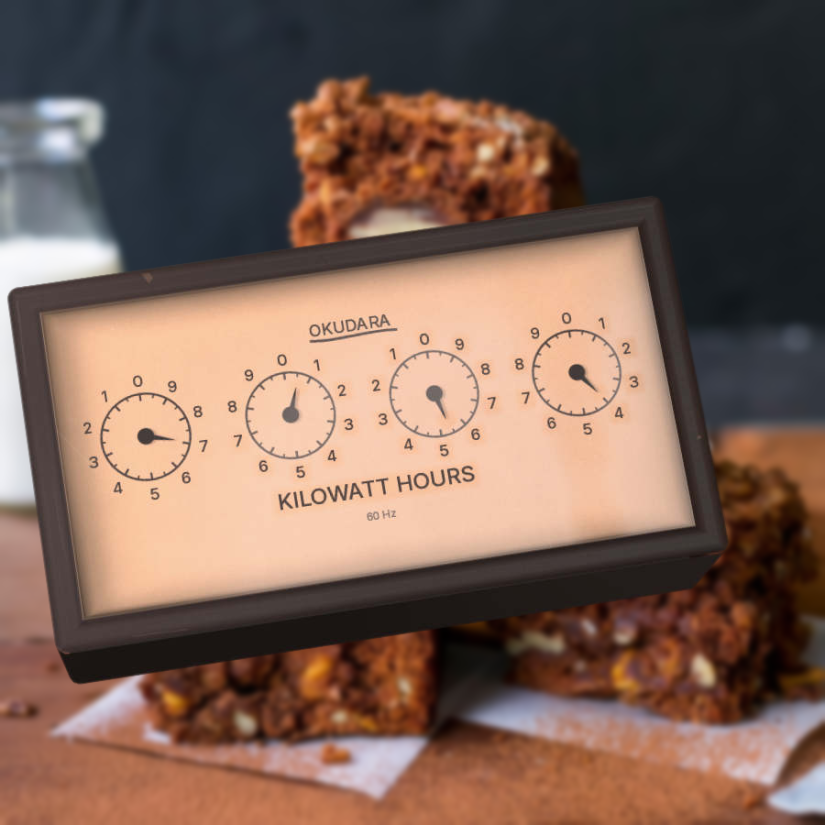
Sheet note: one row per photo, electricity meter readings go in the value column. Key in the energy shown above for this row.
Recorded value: 7054 kWh
